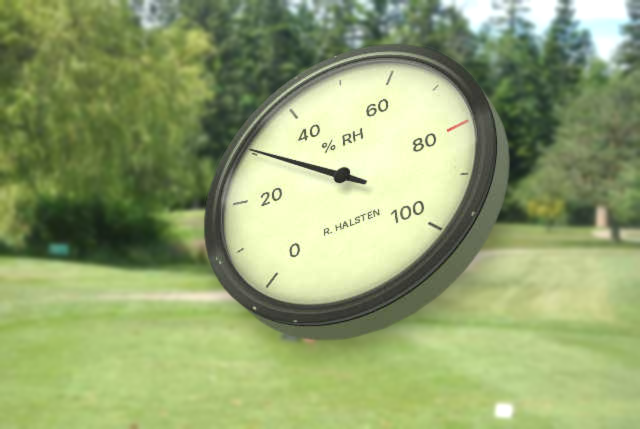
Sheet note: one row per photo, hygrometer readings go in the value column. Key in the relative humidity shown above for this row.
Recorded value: 30 %
